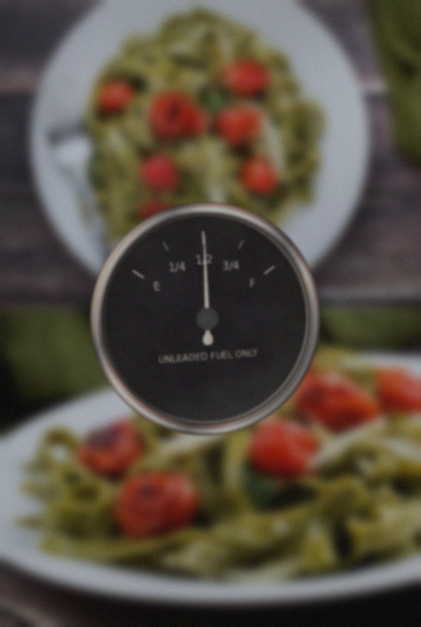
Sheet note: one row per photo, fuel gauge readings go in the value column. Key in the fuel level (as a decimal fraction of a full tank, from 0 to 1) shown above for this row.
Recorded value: 0.5
